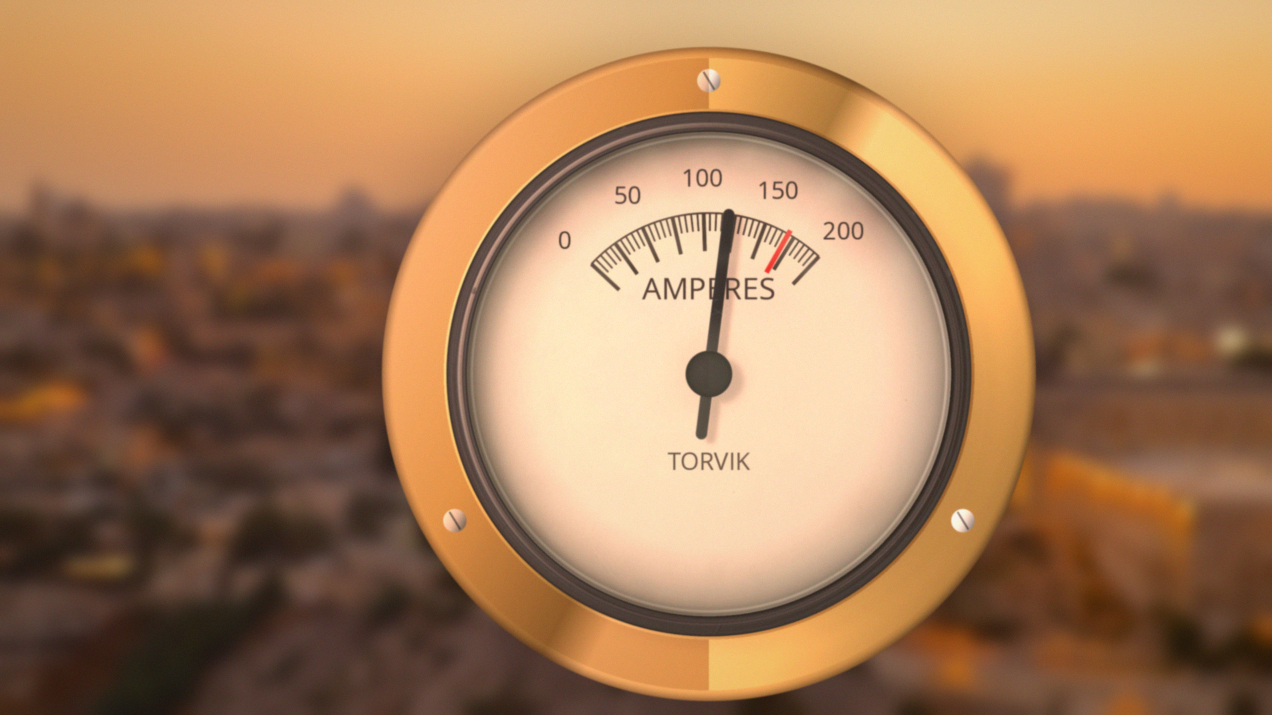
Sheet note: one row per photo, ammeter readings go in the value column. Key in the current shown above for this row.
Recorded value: 120 A
